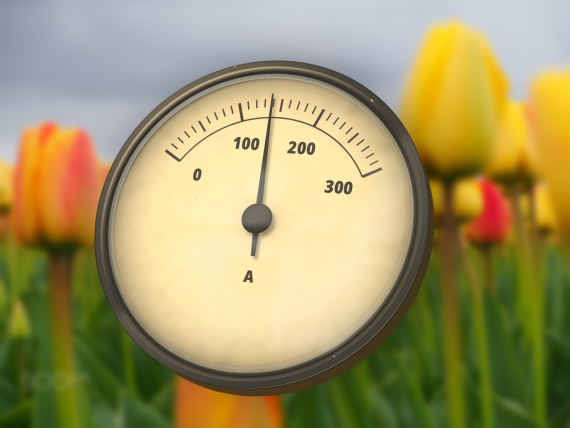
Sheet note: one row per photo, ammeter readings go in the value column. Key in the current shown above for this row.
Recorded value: 140 A
